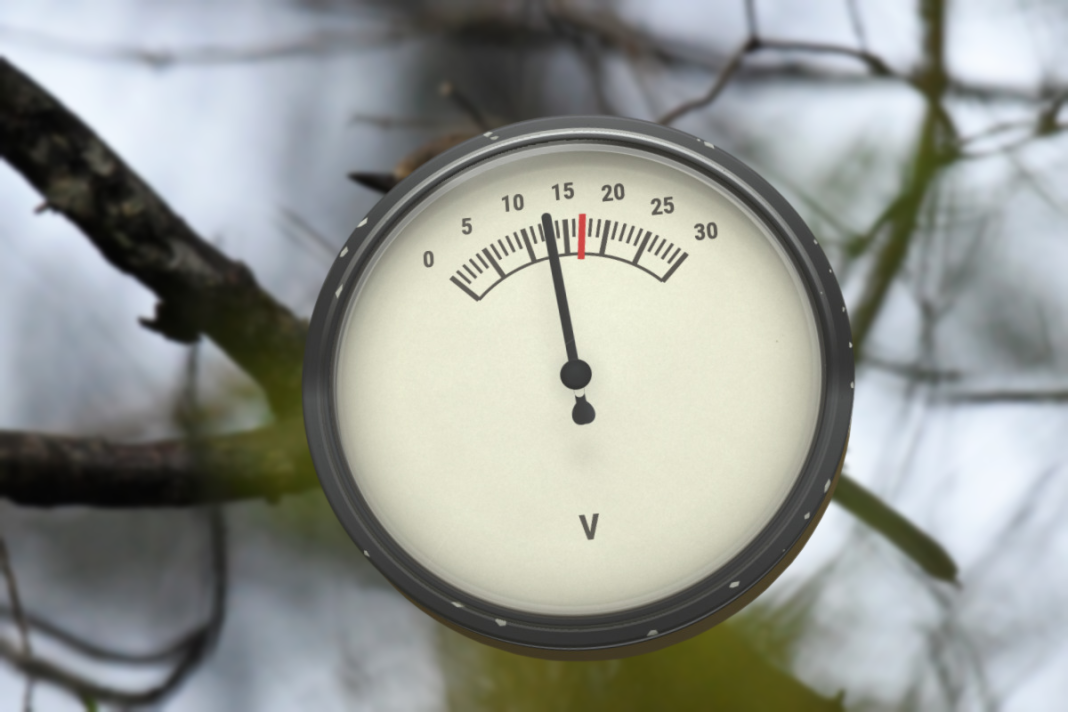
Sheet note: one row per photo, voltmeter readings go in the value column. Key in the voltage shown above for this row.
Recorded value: 13 V
